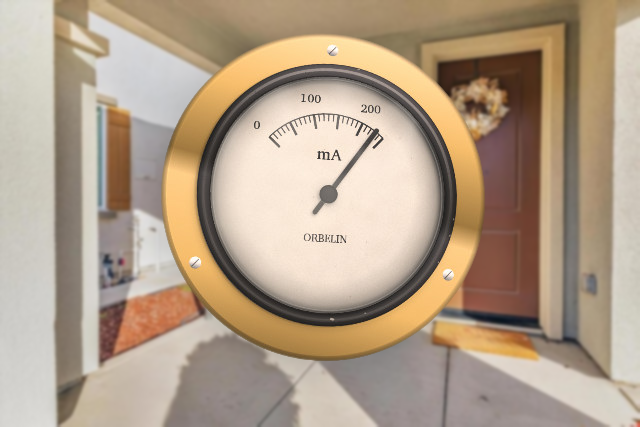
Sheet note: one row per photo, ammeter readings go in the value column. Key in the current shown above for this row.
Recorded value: 230 mA
